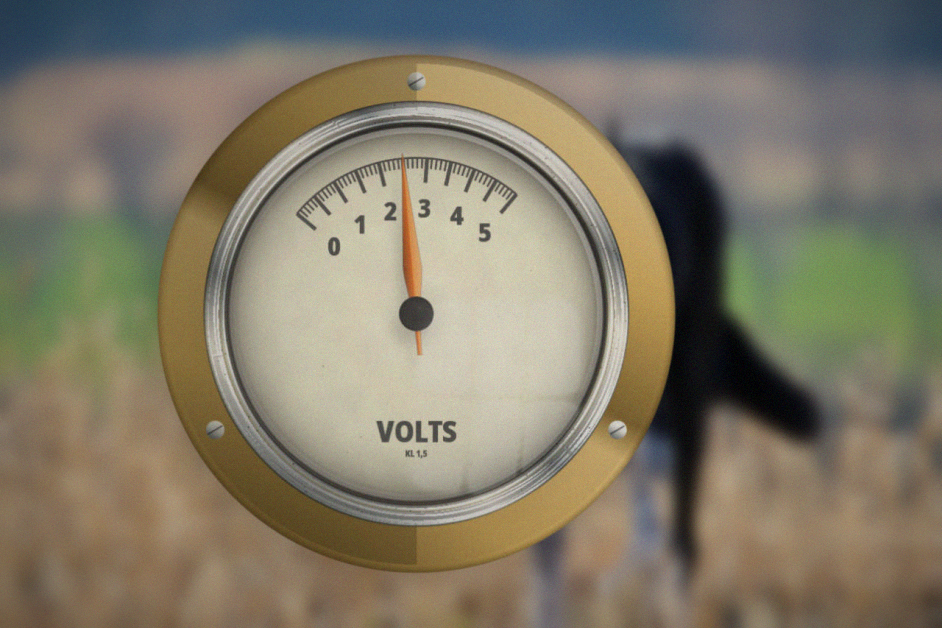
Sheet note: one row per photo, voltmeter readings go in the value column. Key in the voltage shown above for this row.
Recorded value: 2.5 V
